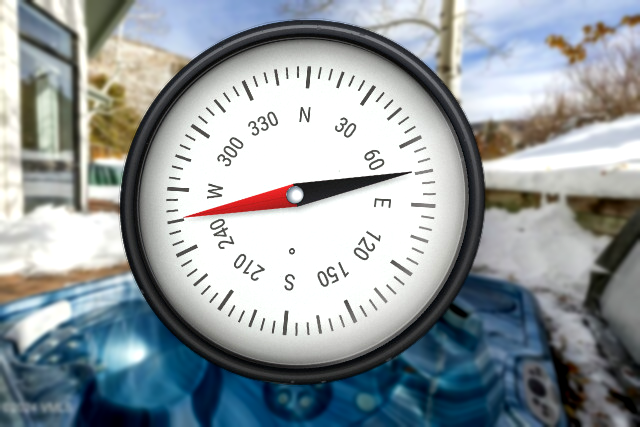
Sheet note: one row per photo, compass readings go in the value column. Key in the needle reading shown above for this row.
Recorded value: 255 °
